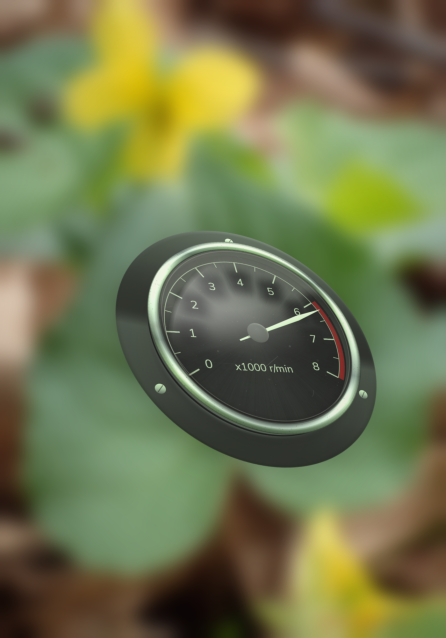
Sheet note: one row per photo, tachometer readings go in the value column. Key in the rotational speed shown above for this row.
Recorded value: 6250 rpm
